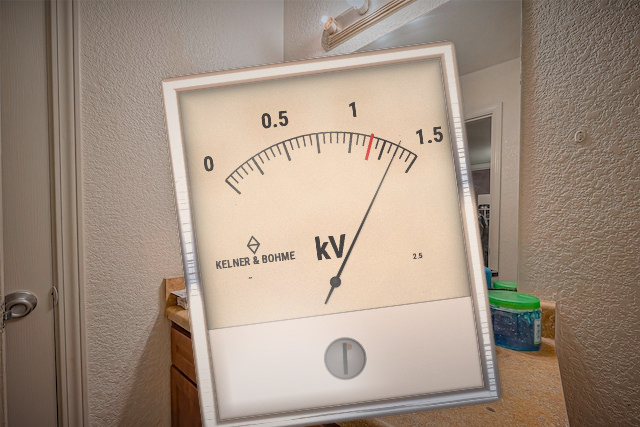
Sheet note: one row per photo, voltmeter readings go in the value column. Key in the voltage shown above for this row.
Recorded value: 1.35 kV
